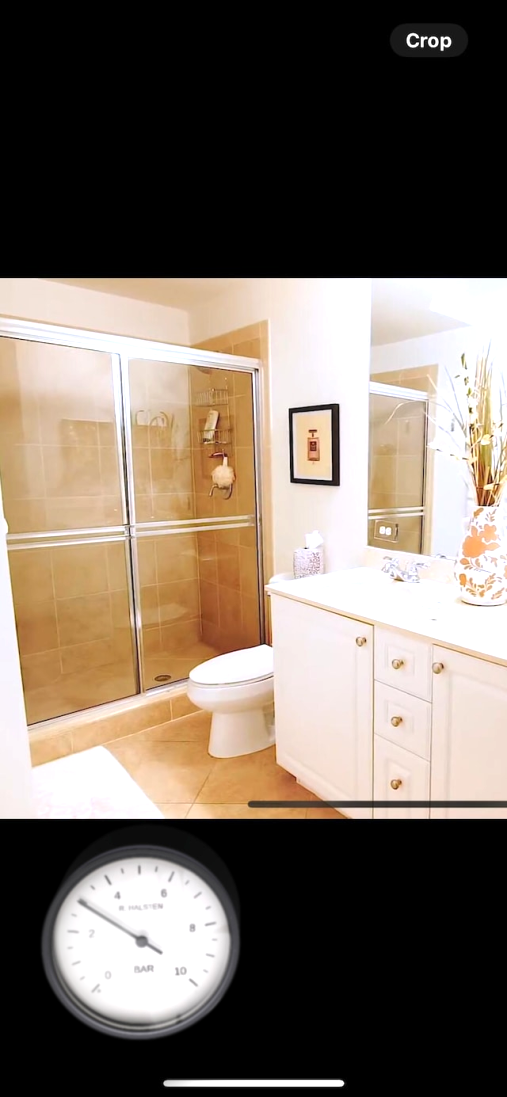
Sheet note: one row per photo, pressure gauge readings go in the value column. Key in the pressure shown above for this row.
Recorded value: 3 bar
